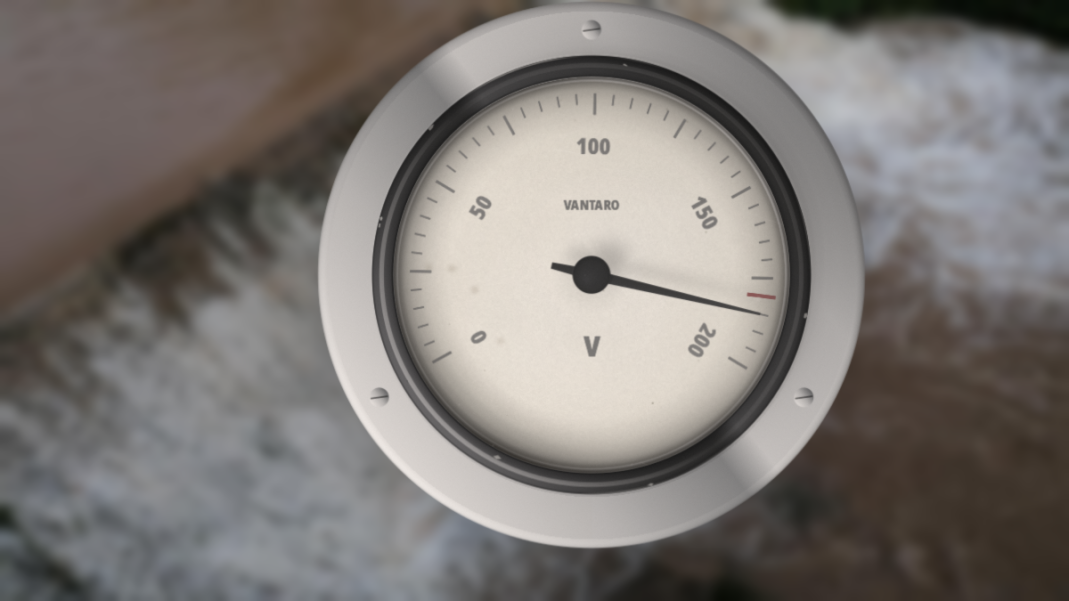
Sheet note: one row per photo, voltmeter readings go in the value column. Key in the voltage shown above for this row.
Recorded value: 185 V
